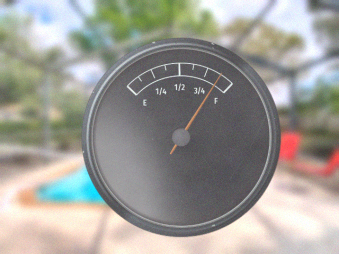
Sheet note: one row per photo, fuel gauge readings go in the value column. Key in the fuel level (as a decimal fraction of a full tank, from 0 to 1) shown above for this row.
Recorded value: 0.875
